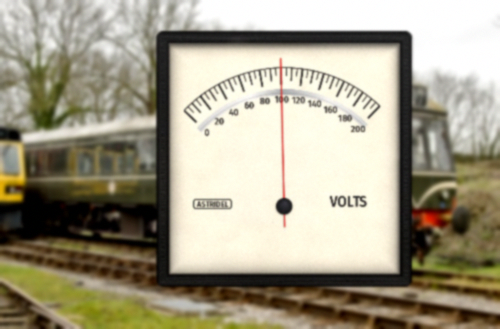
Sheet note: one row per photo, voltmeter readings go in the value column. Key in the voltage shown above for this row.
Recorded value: 100 V
